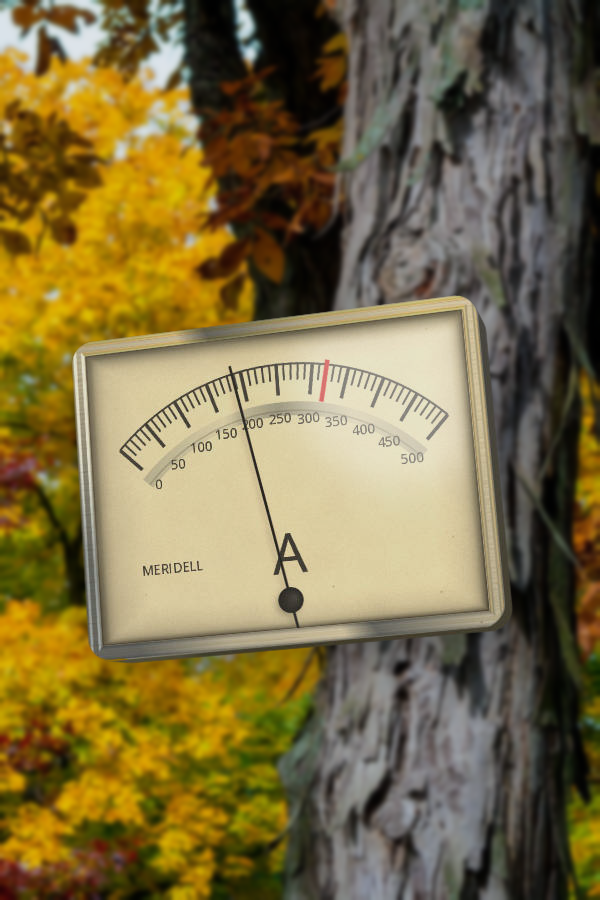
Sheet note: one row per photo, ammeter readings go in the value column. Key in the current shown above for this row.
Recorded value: 190 A
